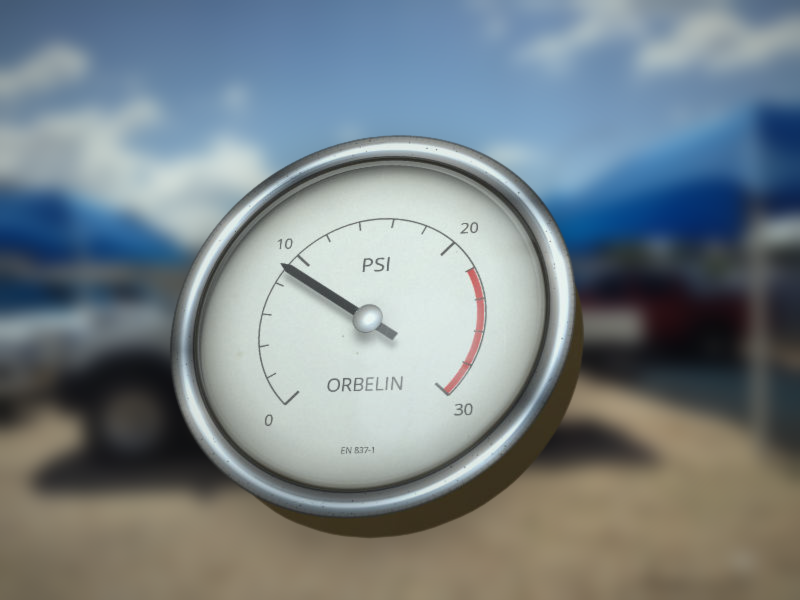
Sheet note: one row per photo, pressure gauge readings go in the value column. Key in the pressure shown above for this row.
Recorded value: 9 psi
